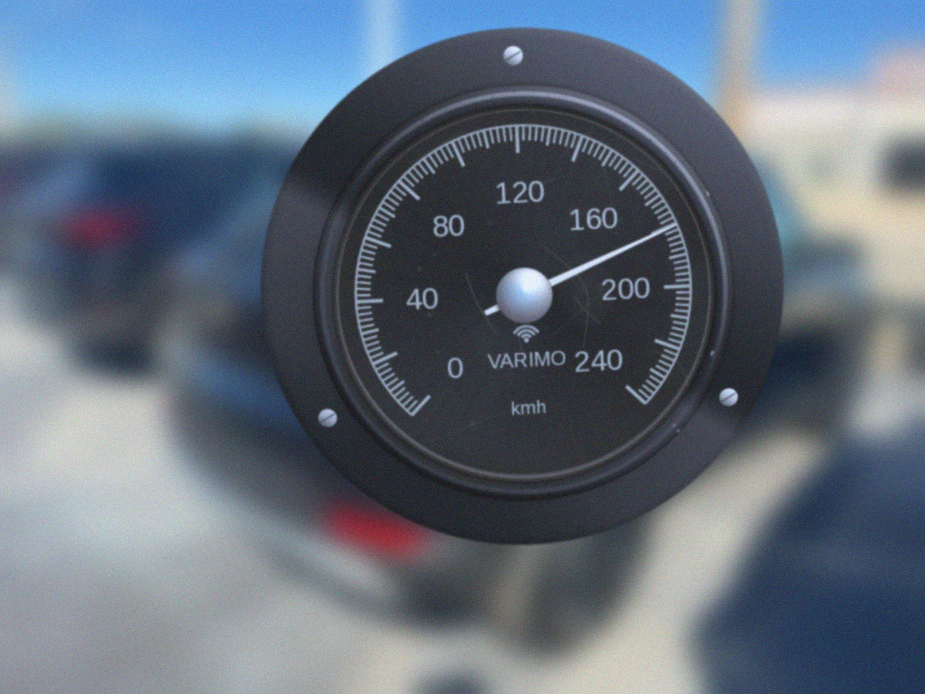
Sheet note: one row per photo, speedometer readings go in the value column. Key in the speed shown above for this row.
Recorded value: 180 km/h
